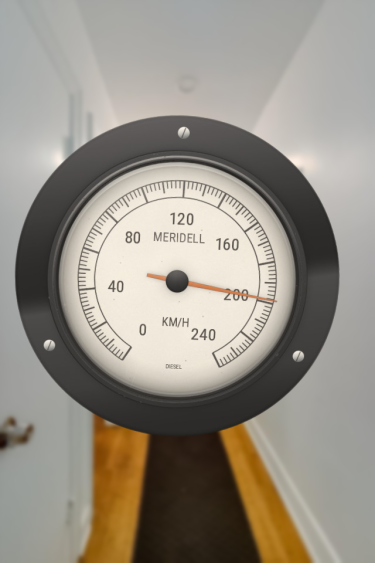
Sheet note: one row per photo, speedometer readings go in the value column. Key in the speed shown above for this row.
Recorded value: 198 km/h
